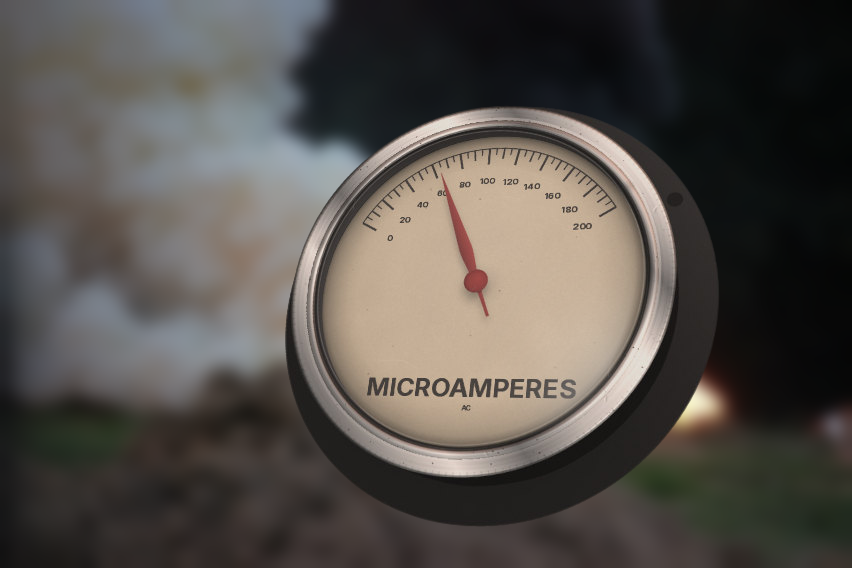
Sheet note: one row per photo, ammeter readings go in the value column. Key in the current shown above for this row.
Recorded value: 65 µA
